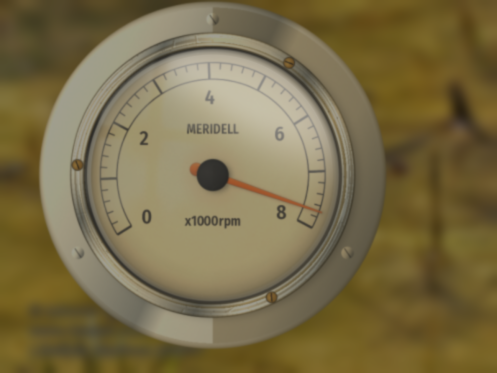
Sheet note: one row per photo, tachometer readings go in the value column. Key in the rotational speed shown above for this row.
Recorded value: 7700 rpm
